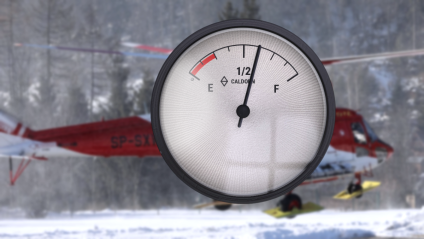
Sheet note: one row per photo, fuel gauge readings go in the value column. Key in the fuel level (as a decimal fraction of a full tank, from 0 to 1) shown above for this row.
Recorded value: 0.625
